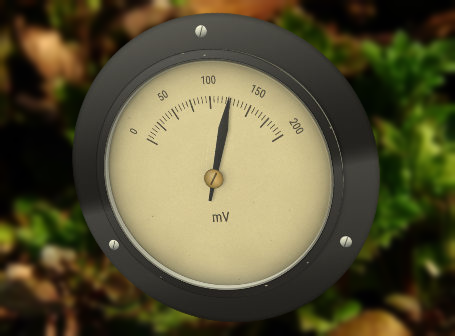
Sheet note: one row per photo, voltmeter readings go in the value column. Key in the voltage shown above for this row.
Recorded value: 125 mV
